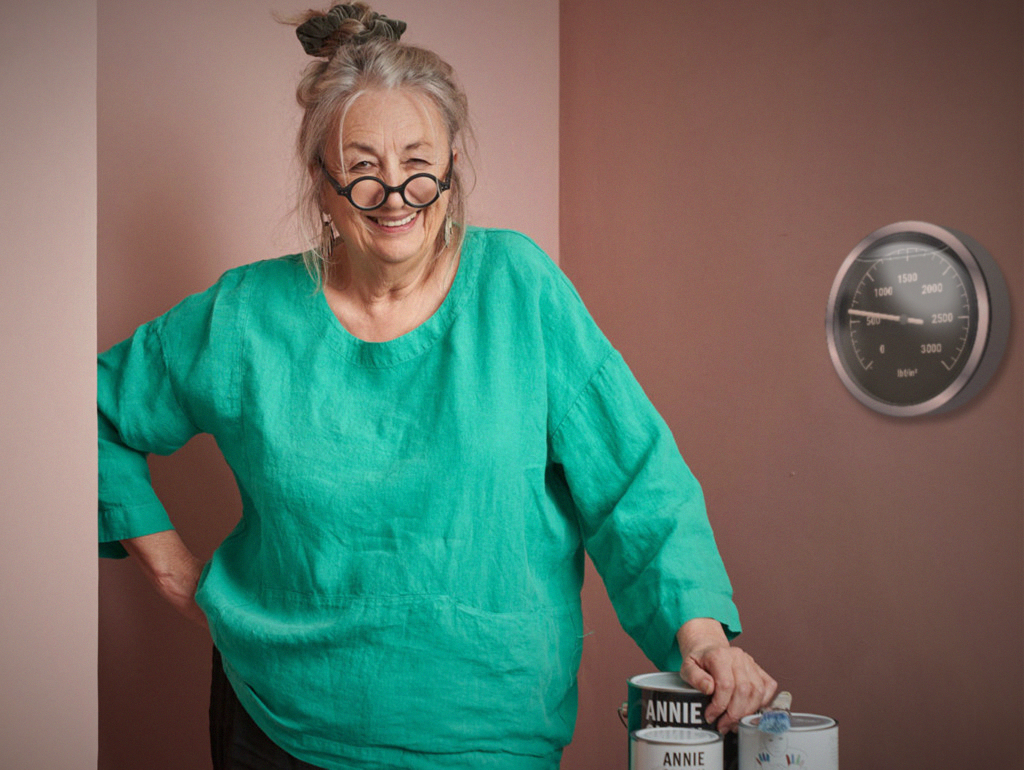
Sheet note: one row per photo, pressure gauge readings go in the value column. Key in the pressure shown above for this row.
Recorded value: 600 psi
